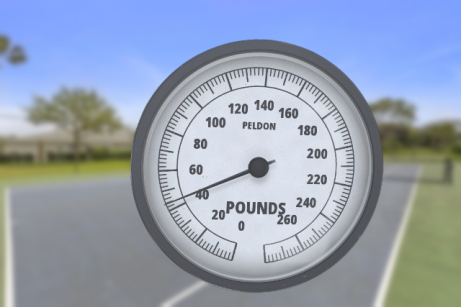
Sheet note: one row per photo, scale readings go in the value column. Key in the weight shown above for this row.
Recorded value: 44 lb
